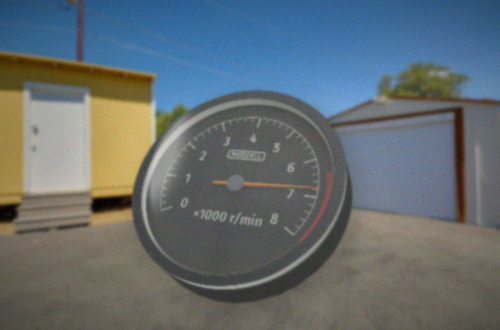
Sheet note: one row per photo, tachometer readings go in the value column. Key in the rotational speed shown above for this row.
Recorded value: 6800 rpm
